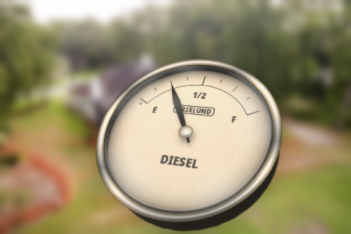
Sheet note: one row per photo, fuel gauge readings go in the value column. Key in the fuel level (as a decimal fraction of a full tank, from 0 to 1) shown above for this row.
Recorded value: 0.25
